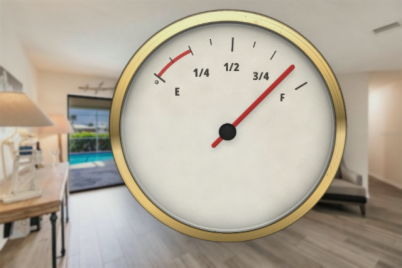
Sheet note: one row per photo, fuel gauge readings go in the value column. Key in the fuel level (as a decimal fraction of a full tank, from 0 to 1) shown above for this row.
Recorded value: 0.875
